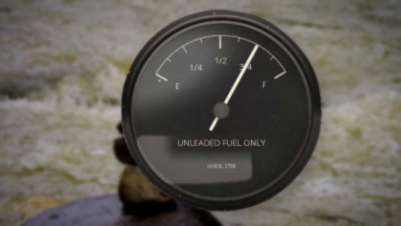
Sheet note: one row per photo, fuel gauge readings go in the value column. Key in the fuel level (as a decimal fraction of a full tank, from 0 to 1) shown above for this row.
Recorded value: 0.75
